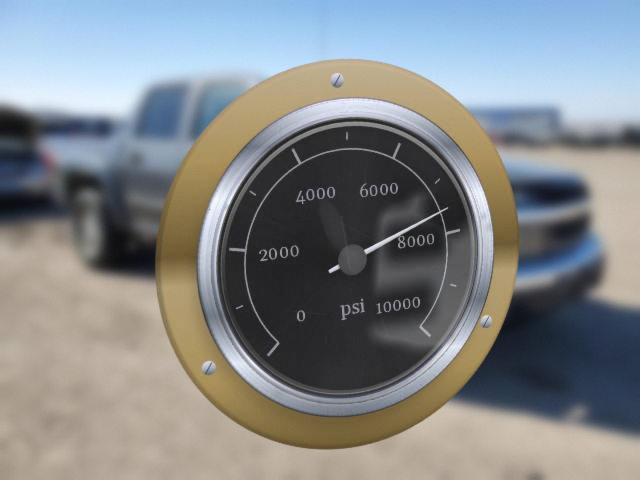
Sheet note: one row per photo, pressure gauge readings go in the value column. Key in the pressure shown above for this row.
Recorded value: 7500 psi
